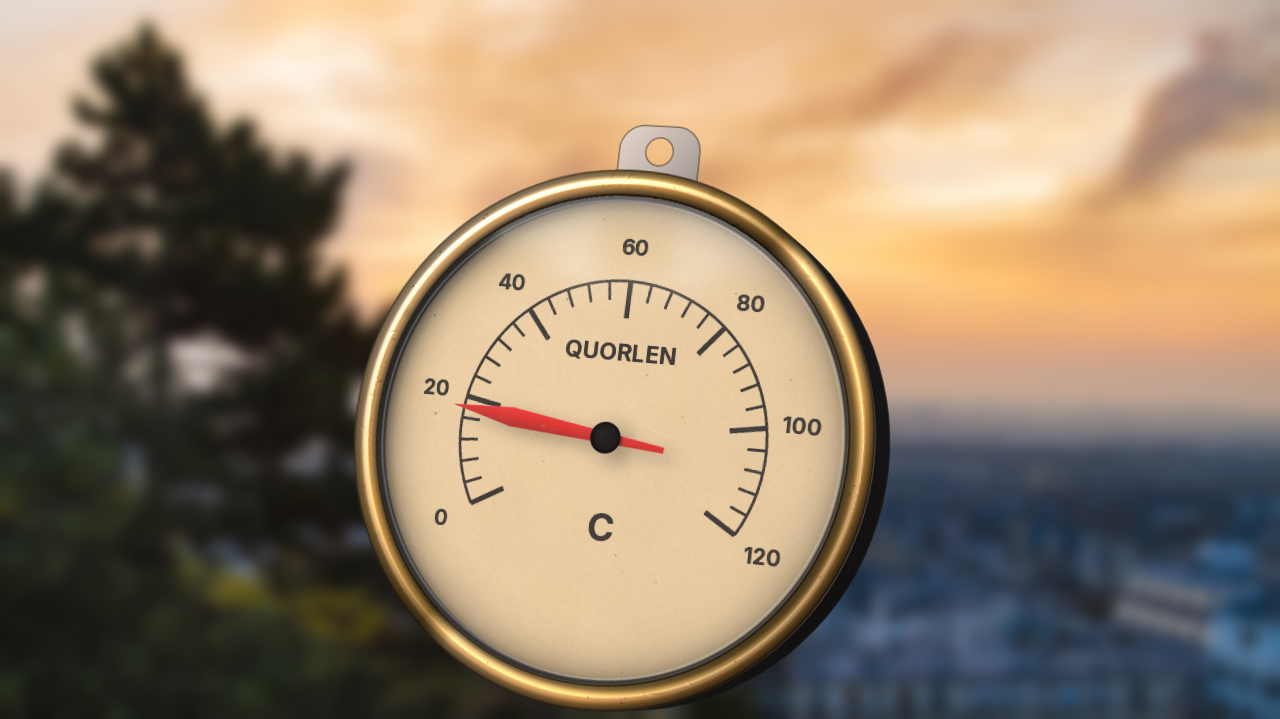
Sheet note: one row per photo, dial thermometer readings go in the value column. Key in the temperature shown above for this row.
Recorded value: 18 °C
